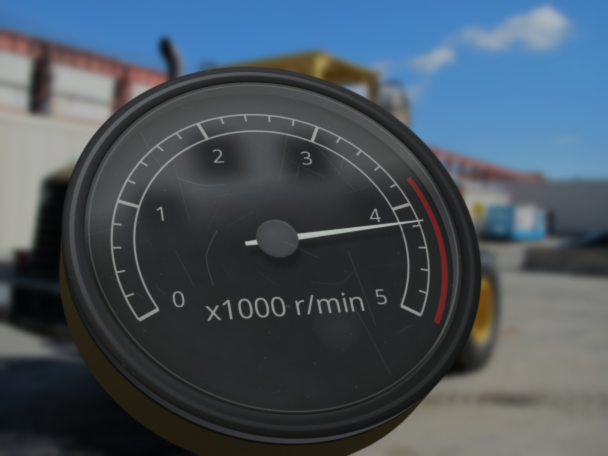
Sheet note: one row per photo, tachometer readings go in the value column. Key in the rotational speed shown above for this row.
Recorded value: 4200 rpm
